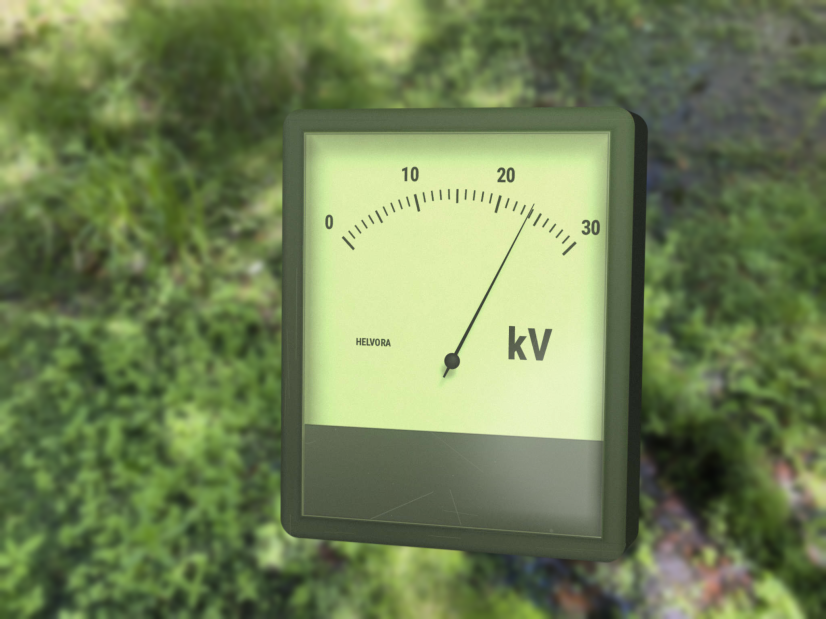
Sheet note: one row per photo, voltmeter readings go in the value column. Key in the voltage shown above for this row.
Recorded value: 24 kV
